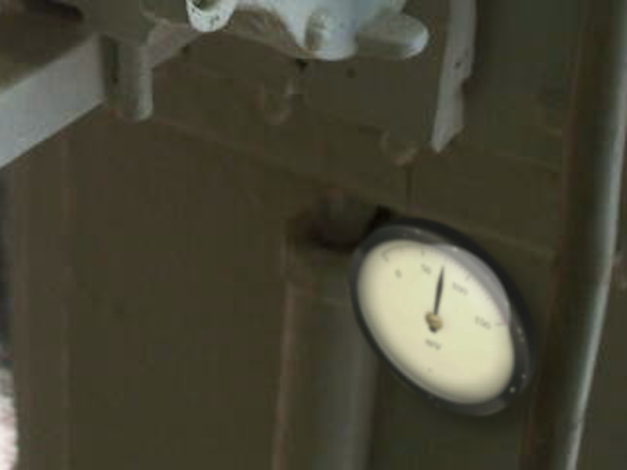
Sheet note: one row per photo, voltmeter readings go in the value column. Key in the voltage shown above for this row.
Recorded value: 75 mV
